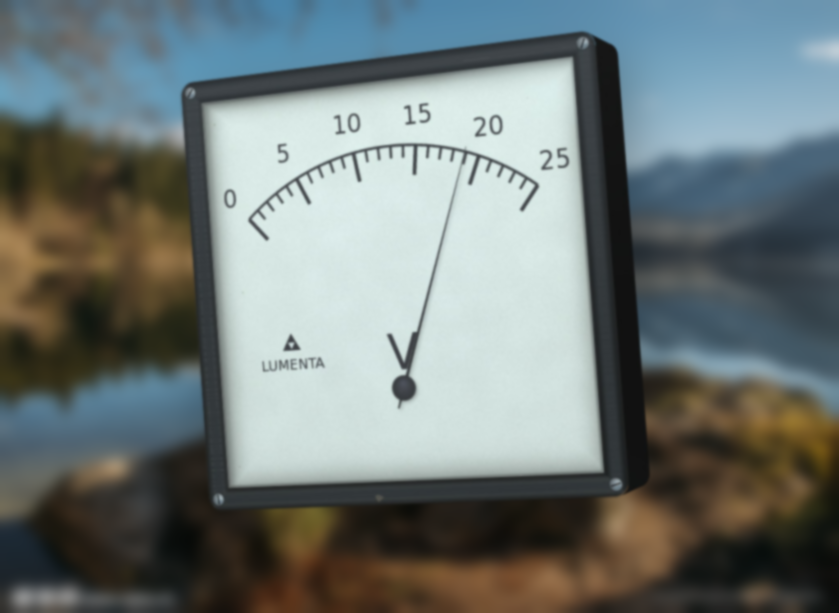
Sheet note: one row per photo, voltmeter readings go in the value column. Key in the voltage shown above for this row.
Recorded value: 19 V
